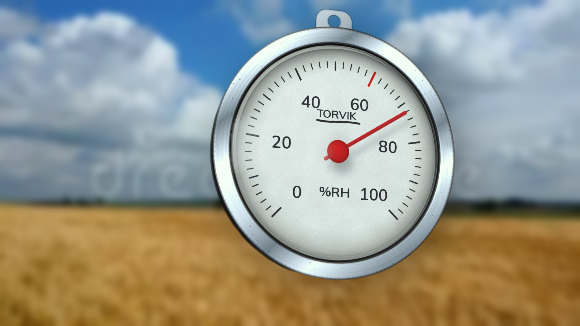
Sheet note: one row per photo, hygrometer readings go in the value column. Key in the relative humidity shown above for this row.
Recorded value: 72 %
